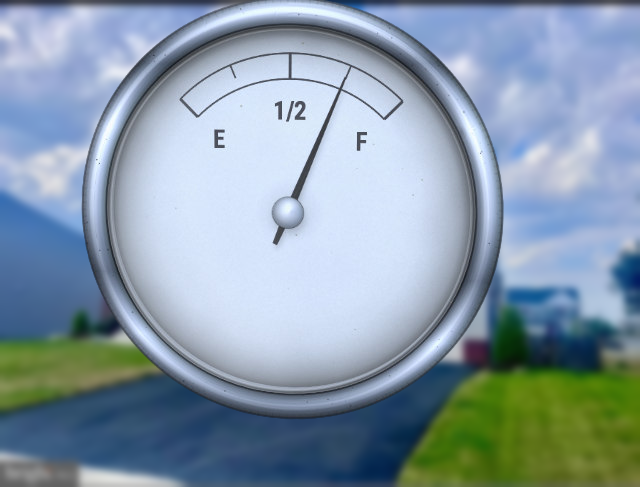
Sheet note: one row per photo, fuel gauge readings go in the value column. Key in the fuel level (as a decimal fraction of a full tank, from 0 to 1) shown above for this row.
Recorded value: 0.75
